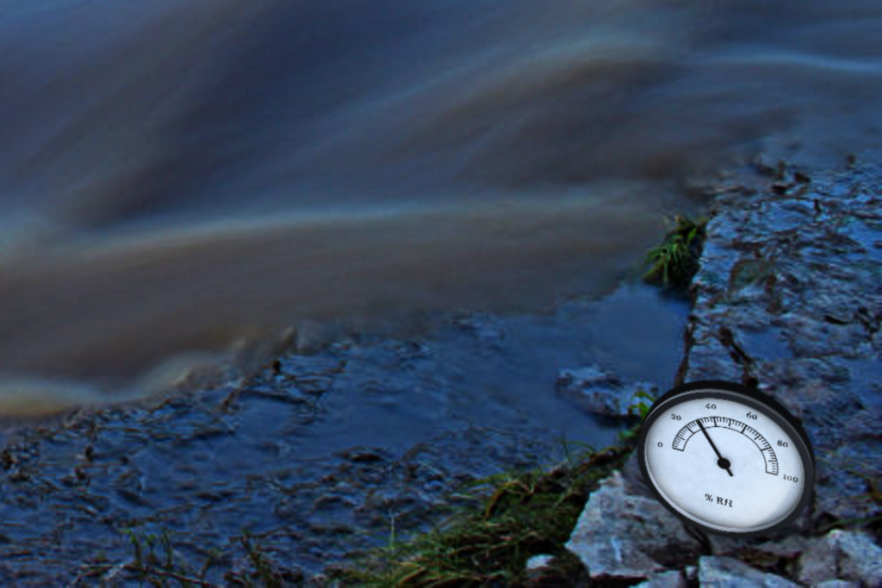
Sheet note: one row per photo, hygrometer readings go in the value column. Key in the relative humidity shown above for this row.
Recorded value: 30 %
